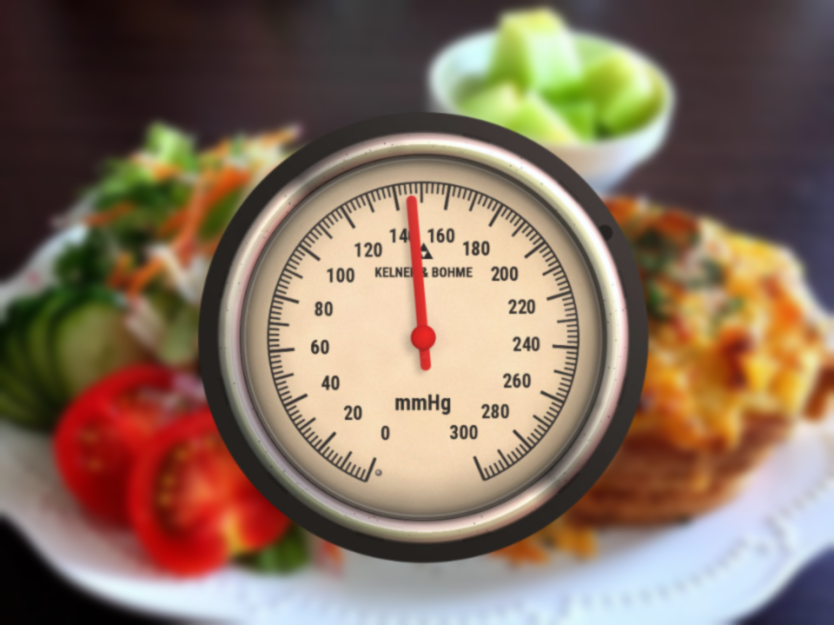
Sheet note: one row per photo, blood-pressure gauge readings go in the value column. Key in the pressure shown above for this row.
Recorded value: 146 mmHg
